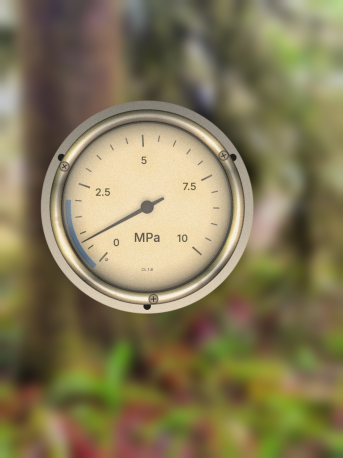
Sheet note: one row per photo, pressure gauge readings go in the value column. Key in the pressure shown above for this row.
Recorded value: 0.75 MPa
